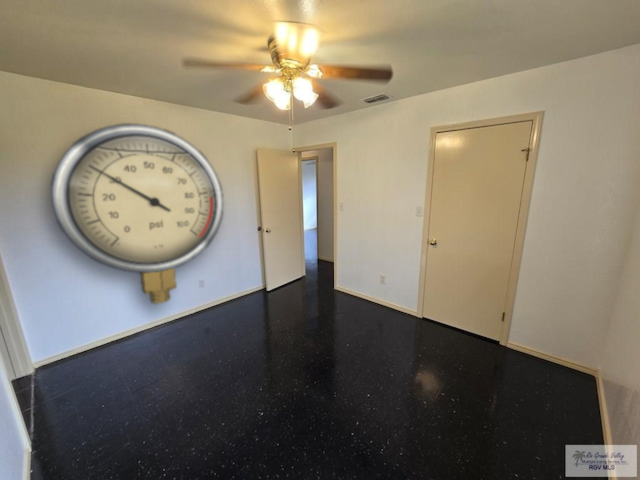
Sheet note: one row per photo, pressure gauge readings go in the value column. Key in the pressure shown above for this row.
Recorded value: 30 psi
